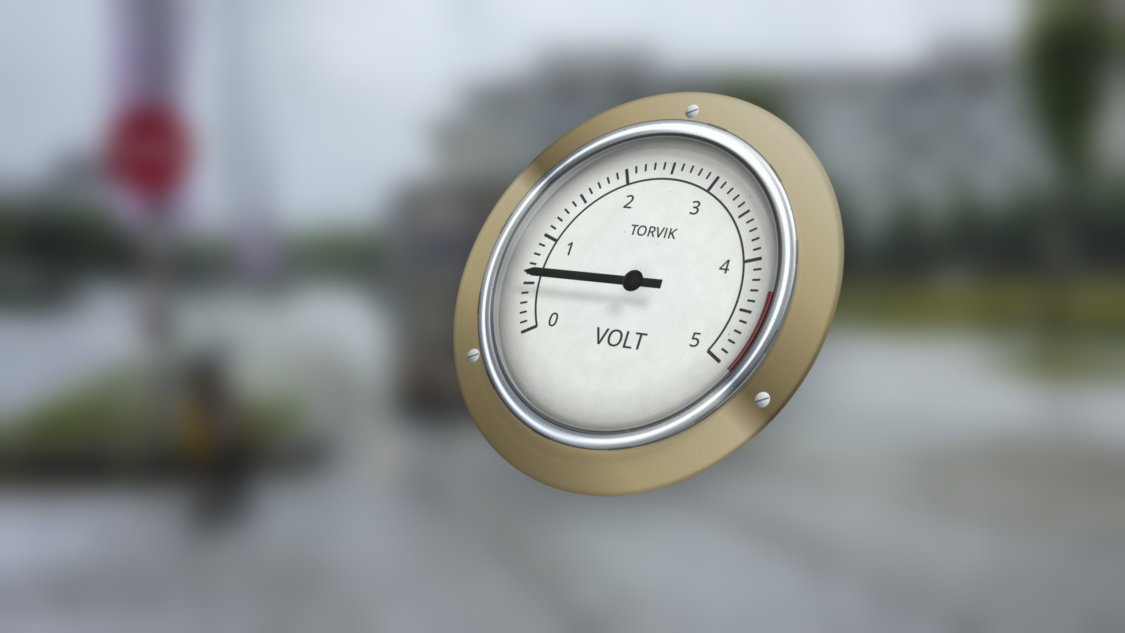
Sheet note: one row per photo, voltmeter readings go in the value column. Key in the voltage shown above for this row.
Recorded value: 0.6 V
